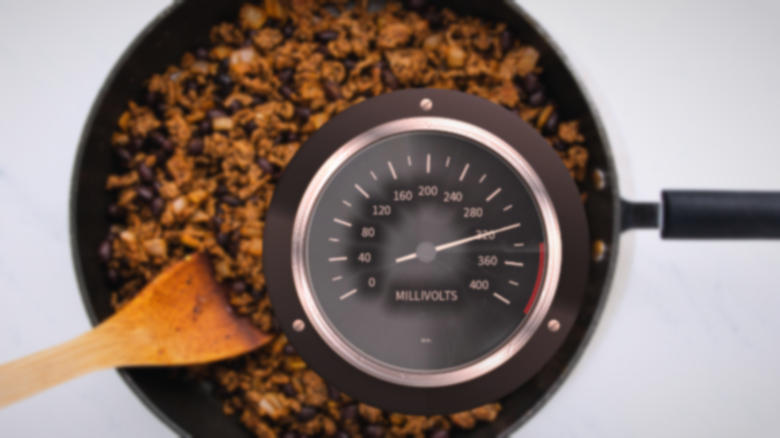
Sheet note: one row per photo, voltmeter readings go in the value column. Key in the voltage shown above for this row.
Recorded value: 320 mV
